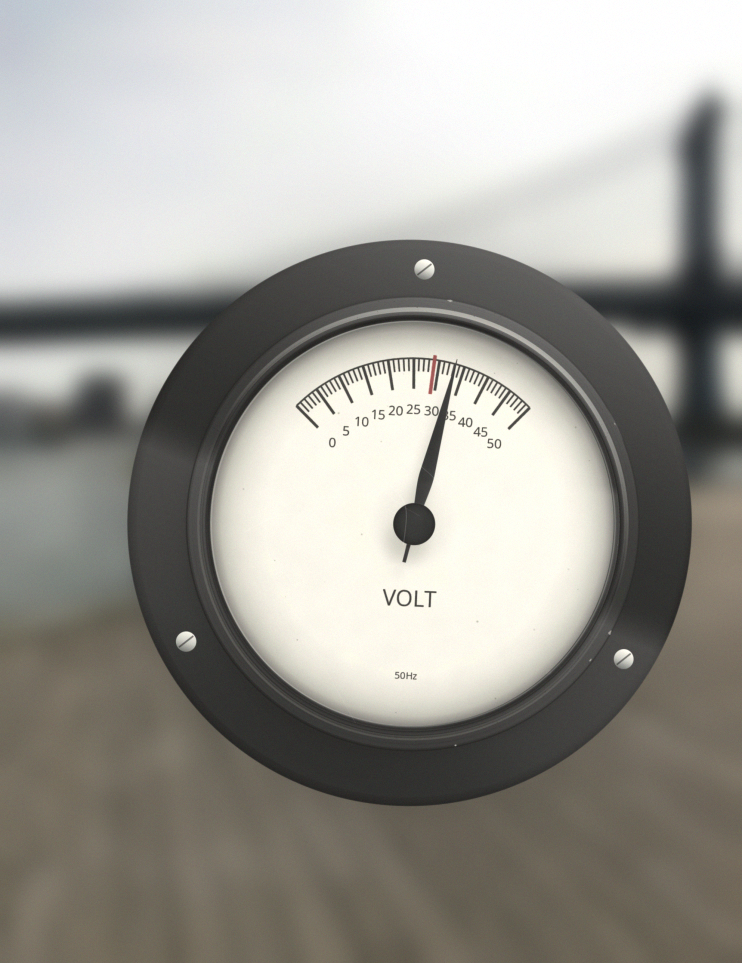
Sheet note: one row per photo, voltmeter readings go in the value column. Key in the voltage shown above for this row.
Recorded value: 33 V
